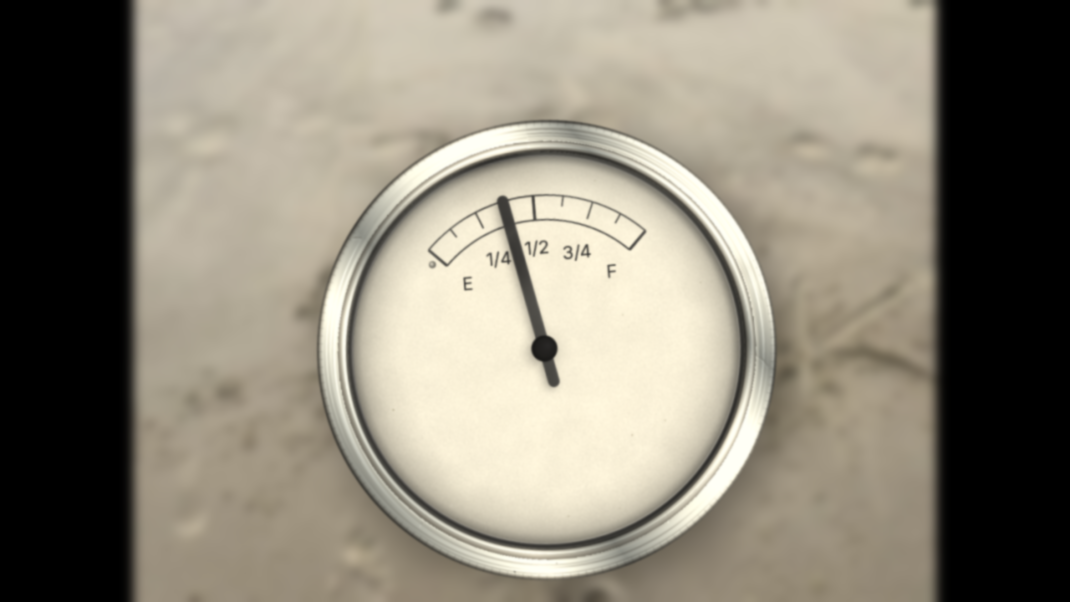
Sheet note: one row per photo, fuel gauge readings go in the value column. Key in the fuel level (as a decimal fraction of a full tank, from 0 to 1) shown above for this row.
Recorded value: 0.375
